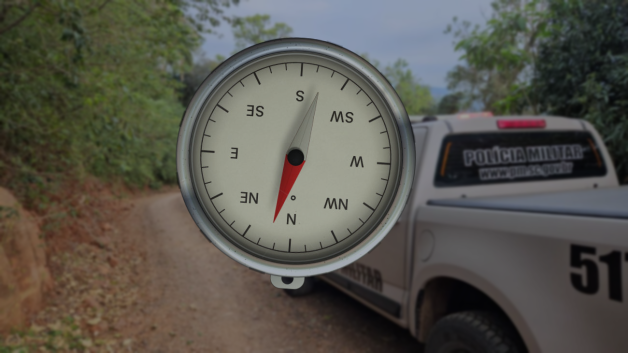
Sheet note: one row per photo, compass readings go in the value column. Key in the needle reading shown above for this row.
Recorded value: 15 °
